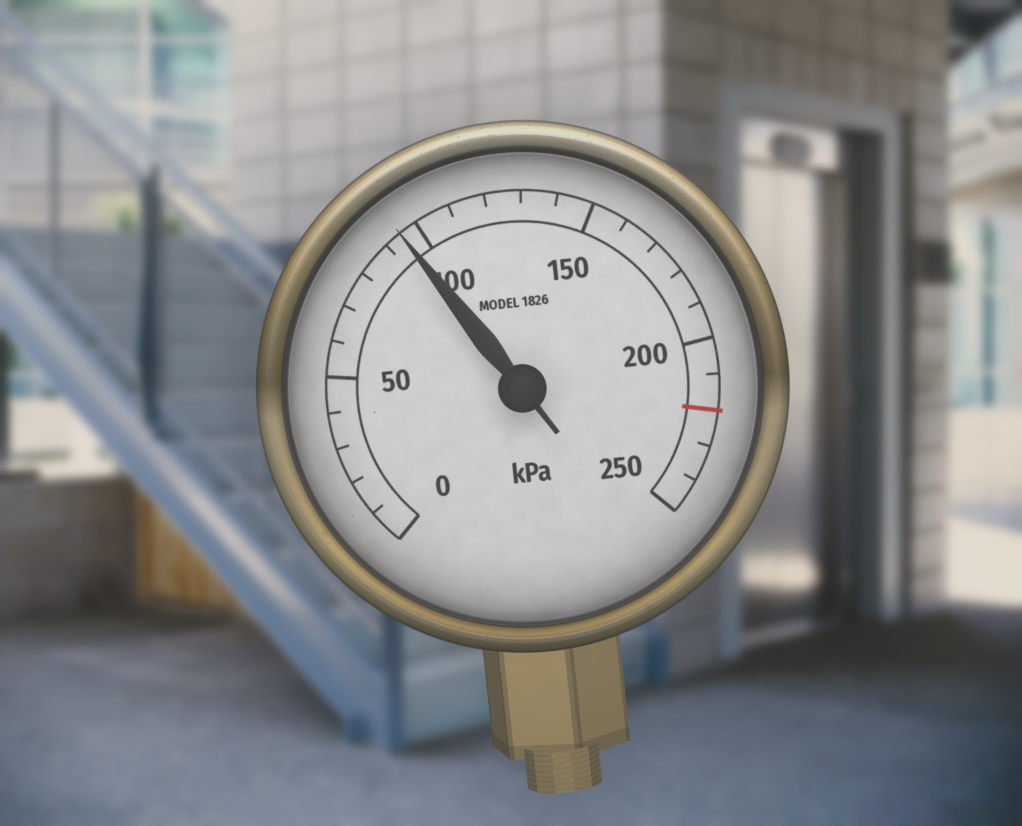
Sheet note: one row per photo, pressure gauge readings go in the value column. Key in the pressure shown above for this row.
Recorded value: 95 kPa
